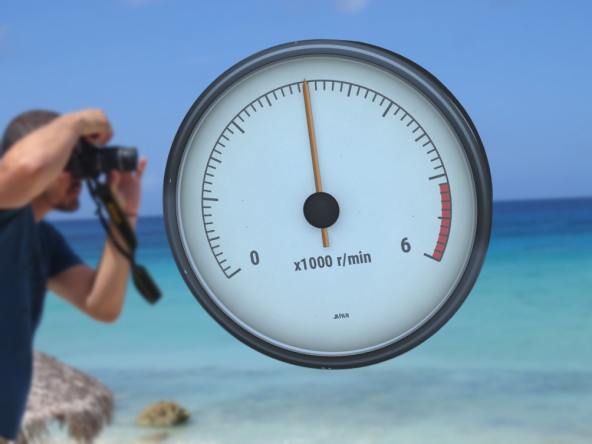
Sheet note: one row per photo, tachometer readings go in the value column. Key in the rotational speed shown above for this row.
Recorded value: 3000 rpm
